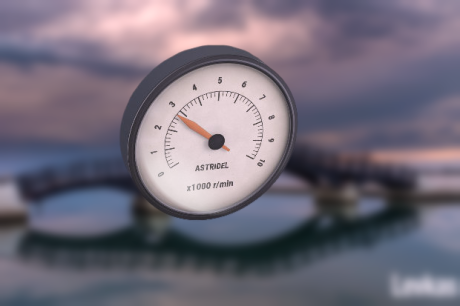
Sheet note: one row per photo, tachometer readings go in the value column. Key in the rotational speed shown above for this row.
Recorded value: 2800 rpm
